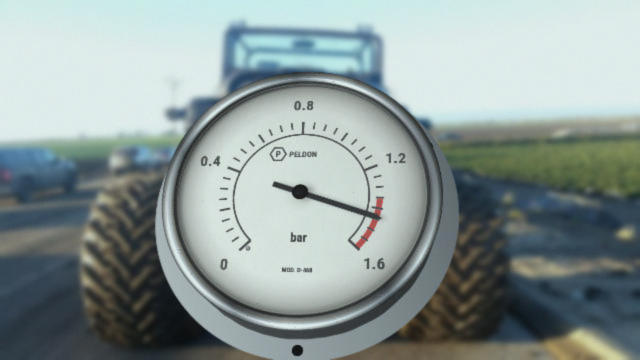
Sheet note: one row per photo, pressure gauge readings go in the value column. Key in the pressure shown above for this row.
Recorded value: 1.45 bar
